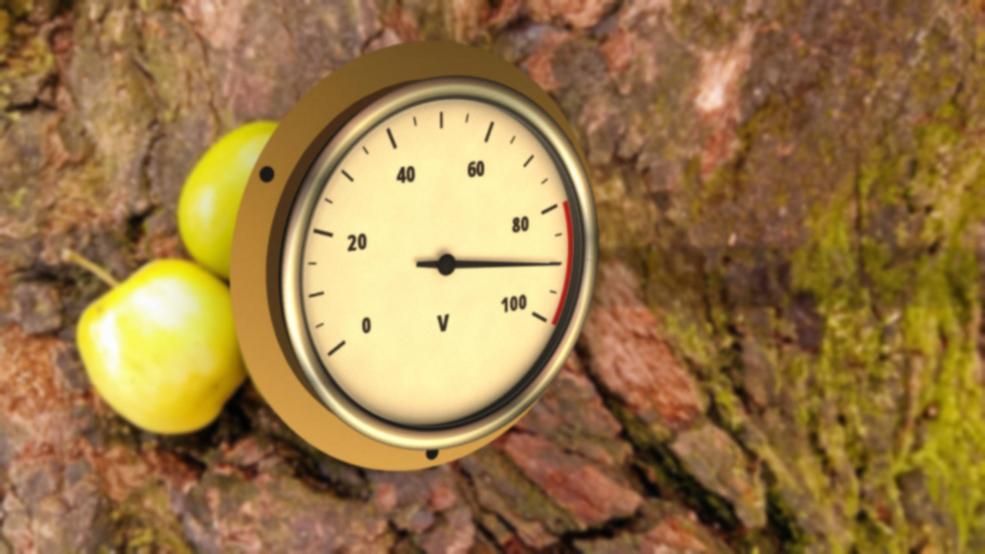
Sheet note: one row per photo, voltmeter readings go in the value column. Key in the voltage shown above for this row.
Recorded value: 90 V
